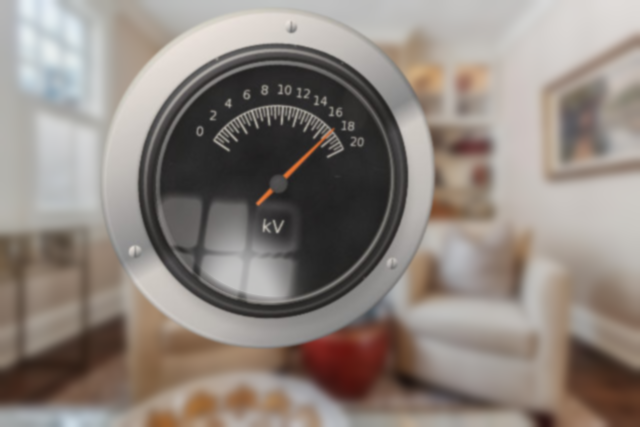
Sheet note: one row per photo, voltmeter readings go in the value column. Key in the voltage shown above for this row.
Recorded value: 17 kV
